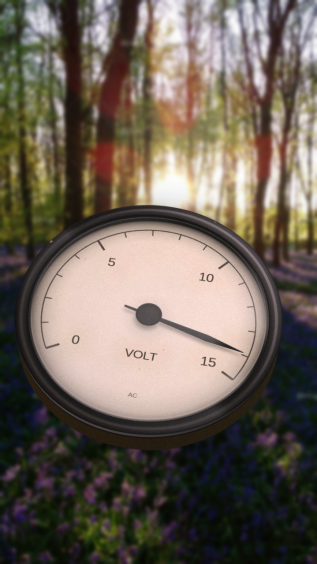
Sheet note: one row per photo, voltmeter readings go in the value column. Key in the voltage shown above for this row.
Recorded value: 14 V
